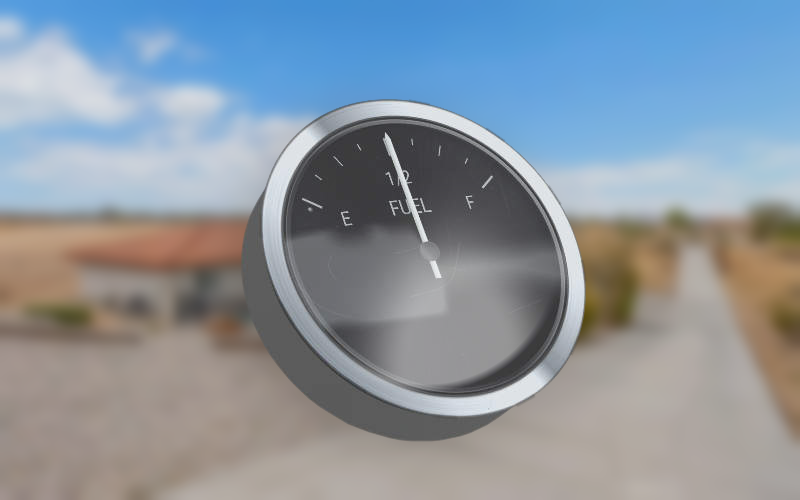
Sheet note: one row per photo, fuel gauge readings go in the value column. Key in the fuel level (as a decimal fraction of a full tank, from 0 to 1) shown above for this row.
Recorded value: 0.5
